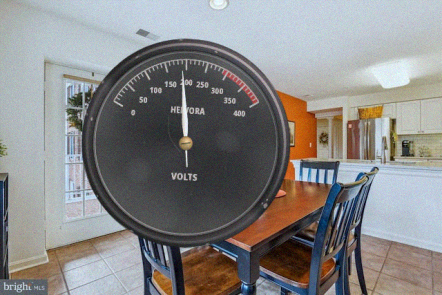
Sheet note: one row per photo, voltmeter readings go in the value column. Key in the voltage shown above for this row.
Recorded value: 190 V
